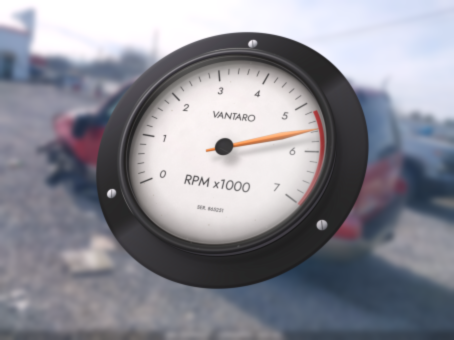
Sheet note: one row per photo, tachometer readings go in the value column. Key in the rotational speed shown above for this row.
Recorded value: 5600 rpm
